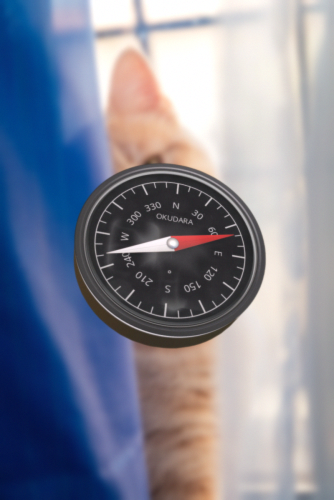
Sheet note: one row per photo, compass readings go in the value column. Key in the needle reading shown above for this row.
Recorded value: 70 °
